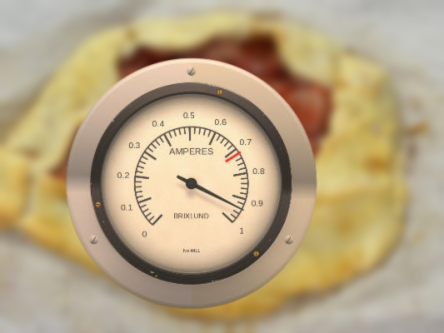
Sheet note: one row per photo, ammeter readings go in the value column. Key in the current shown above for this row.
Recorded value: 0.94 A
